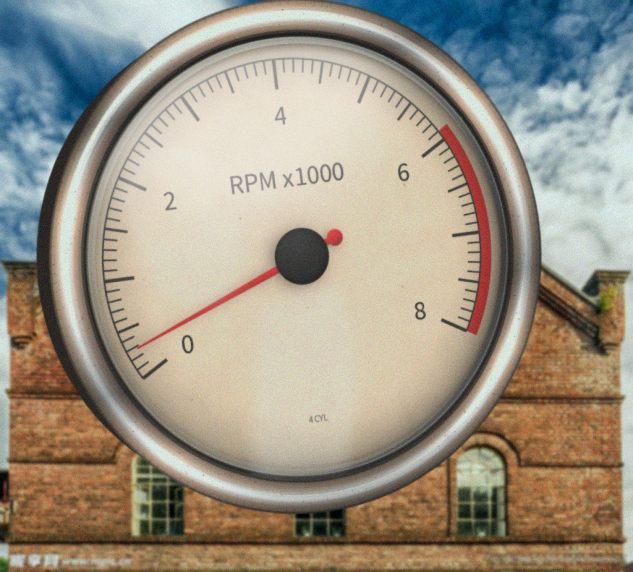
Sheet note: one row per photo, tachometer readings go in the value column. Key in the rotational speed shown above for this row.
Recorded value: 300 rpm
